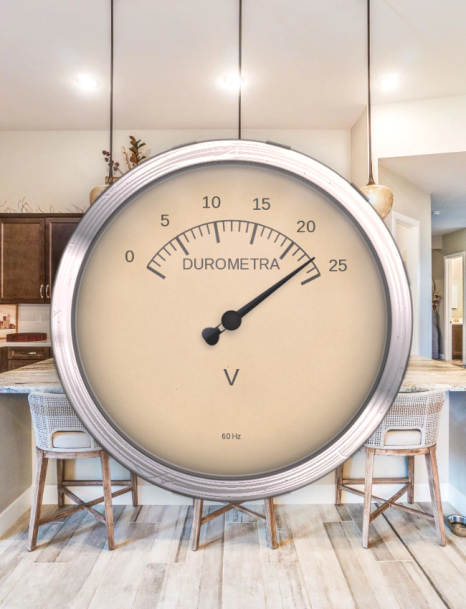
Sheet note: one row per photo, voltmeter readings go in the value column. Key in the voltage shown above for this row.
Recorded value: 23 V
